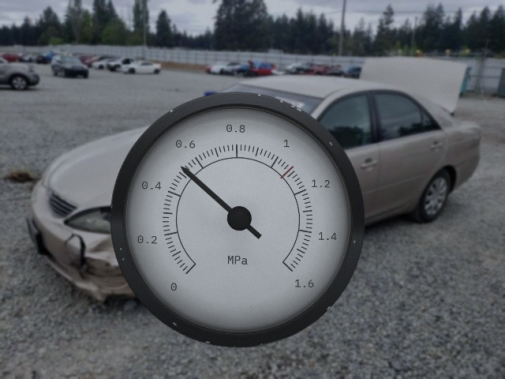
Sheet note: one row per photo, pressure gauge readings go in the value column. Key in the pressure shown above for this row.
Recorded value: 0.52 MPa
